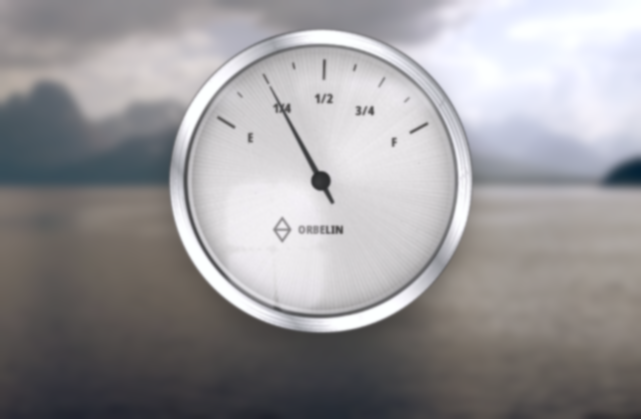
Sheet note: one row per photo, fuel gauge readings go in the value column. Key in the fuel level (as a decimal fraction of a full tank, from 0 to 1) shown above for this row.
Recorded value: 0.25
